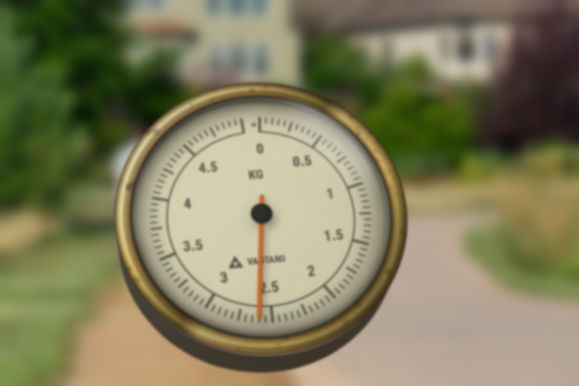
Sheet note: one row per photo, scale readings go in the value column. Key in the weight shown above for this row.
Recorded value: 2.6 kg
